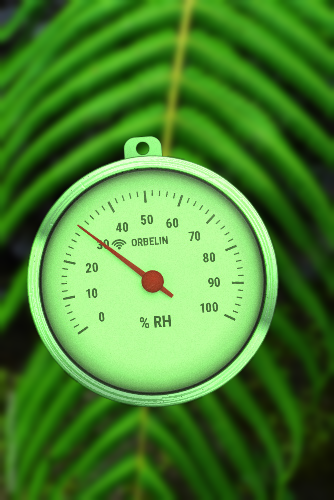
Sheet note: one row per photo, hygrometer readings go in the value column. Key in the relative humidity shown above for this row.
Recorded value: 30 %
